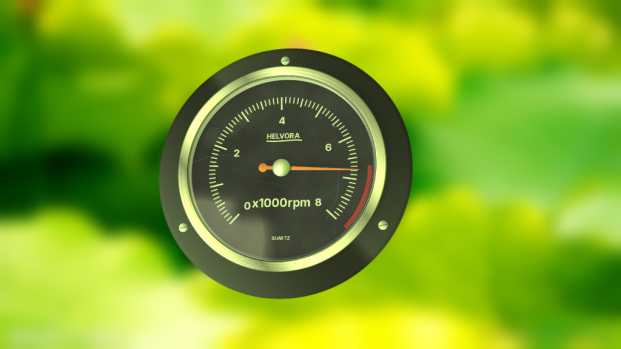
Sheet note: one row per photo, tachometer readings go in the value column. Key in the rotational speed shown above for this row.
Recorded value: 6800 rpm
